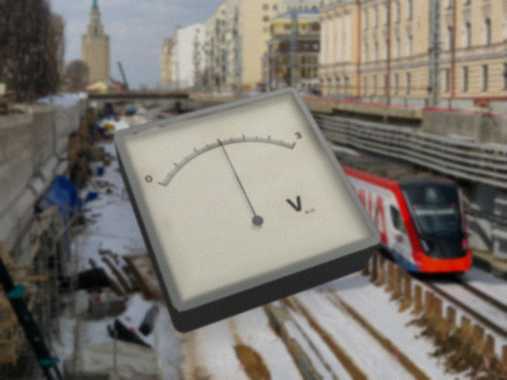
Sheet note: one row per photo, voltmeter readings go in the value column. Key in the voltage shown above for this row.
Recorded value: 1.5 V
